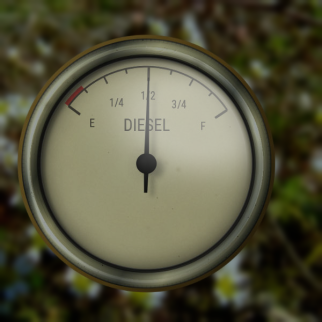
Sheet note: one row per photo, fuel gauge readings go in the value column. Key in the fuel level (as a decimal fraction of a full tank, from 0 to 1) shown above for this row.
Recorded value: 0.5
